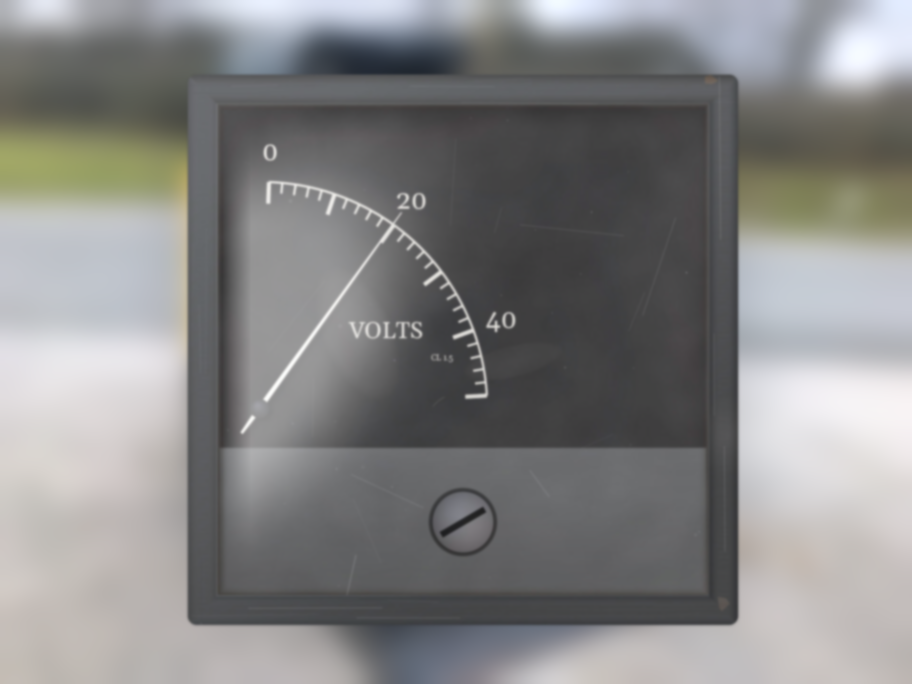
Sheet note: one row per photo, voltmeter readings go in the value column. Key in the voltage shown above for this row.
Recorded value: 20 V
